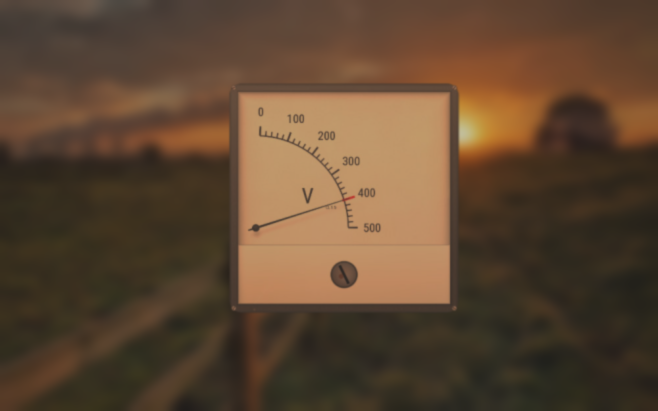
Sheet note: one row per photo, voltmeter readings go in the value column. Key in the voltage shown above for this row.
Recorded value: 400 V
